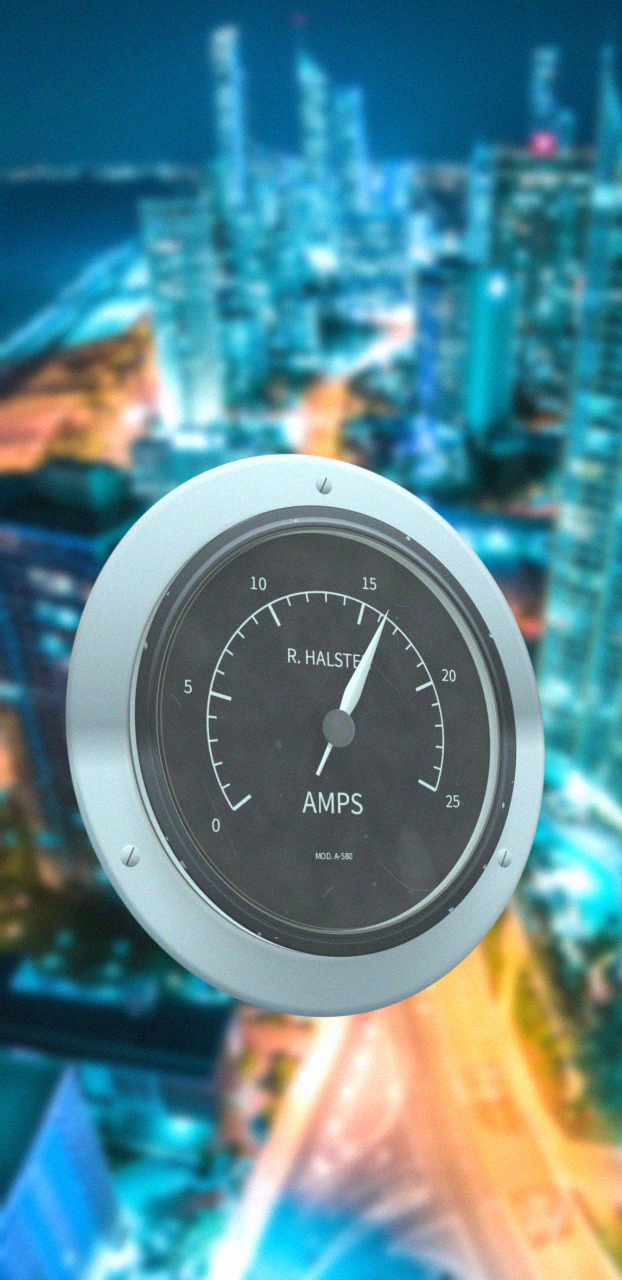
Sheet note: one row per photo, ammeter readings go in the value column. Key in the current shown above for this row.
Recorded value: 16 A
